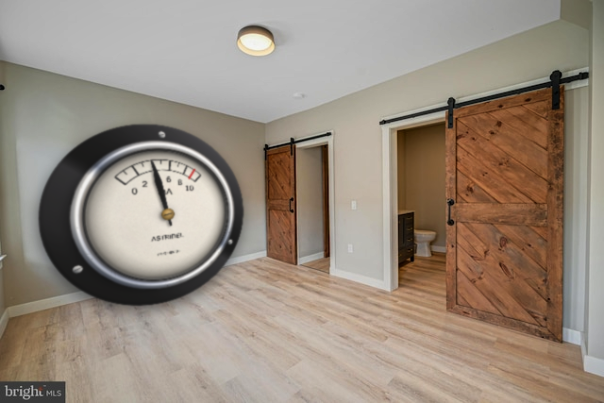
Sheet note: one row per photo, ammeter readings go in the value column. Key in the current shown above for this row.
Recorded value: 4 mA
